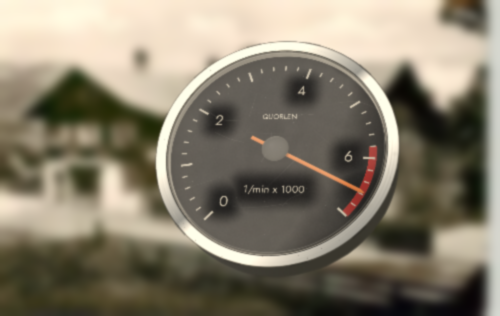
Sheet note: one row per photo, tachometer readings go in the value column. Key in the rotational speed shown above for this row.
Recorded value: 6600 rpm
